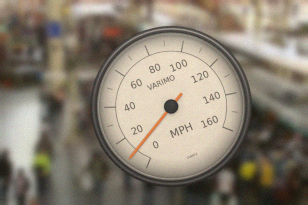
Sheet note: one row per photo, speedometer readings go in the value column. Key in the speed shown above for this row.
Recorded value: 10 mph
